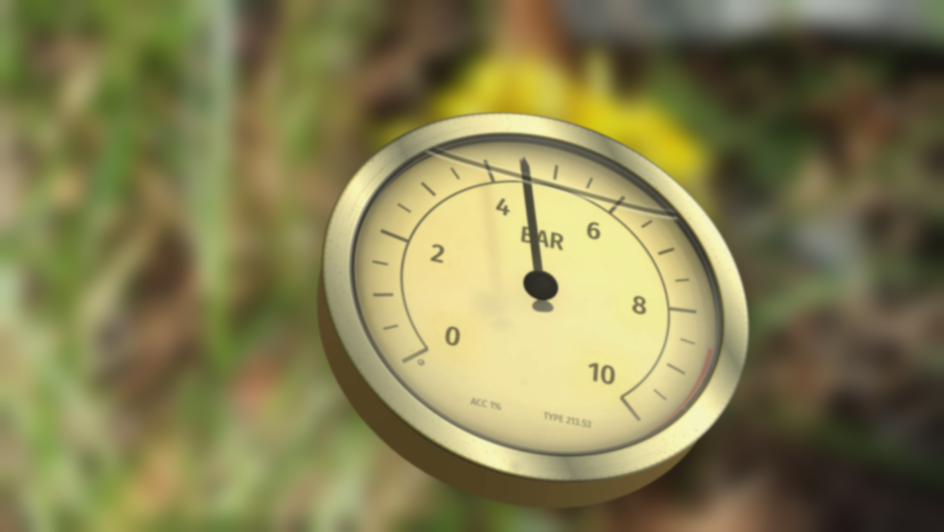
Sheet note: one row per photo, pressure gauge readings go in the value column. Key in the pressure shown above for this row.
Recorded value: 4.5 bar
